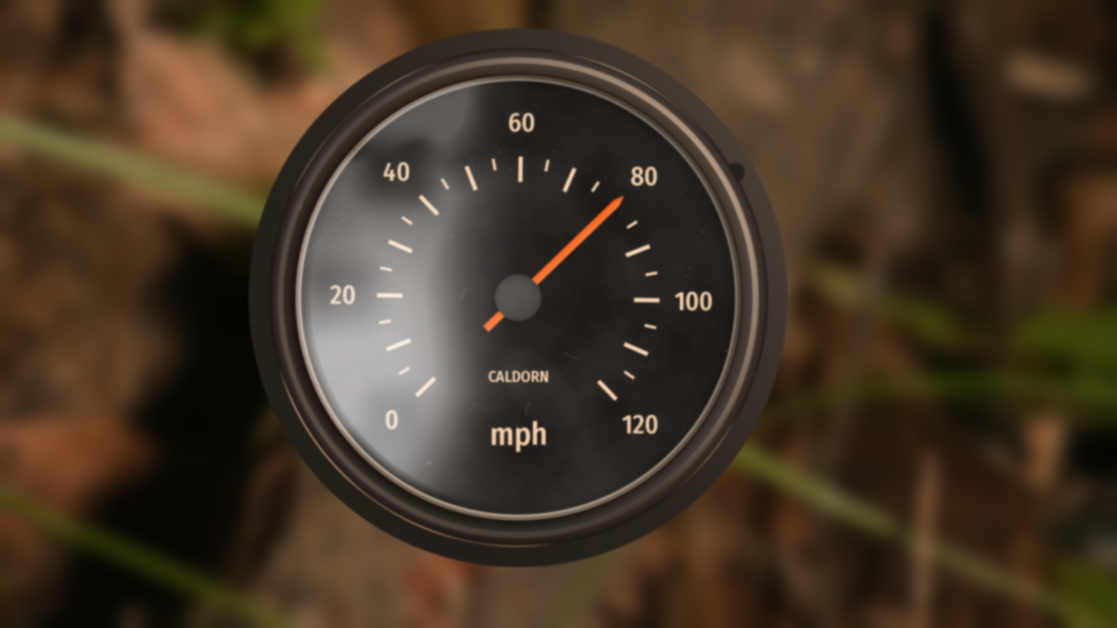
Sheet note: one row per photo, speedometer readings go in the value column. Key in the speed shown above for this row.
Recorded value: 80 mph
